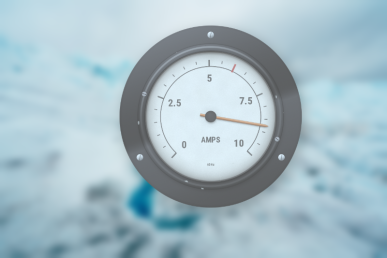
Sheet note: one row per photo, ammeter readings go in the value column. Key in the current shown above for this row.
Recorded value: 8.75 A
